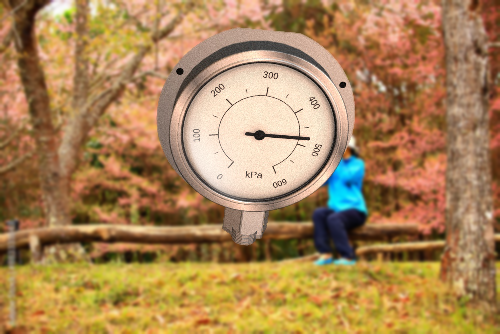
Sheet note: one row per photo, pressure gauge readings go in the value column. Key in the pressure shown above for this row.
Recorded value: 475 kPa
